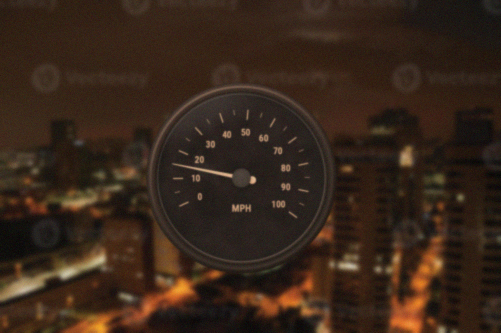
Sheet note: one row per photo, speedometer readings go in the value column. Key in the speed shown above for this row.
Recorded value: 15 mph
